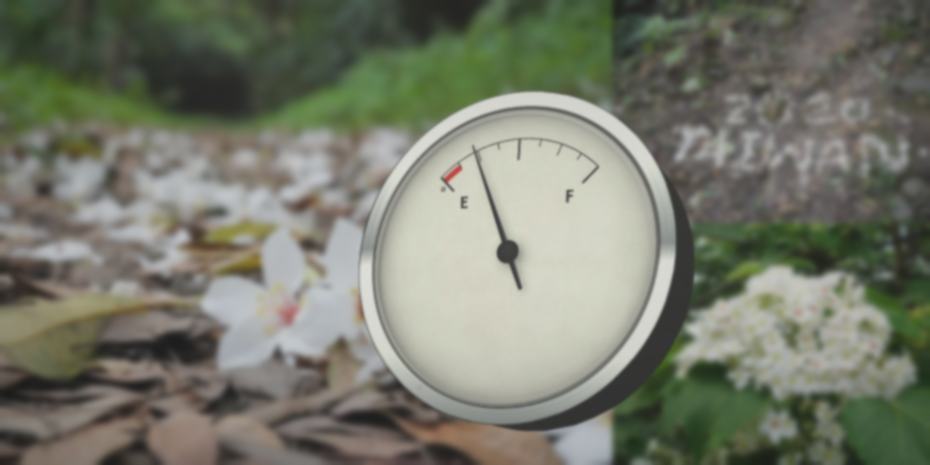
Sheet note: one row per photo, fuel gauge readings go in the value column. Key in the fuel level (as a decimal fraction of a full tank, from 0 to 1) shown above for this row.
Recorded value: 0.25
